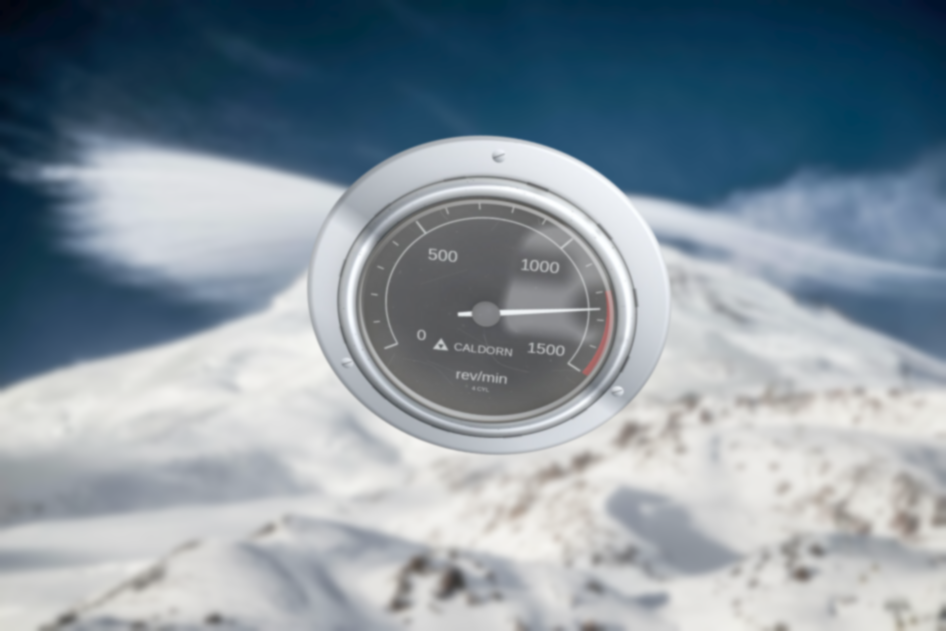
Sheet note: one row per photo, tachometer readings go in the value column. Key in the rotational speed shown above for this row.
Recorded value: 1250 rpm
